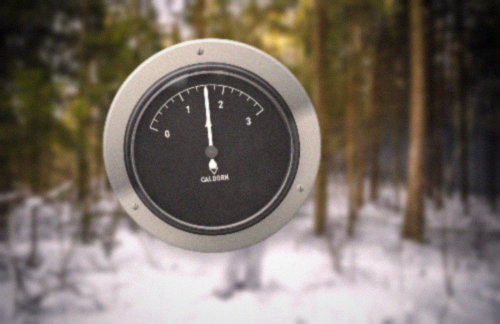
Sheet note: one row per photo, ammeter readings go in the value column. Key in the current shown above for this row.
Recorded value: 1.6 A
